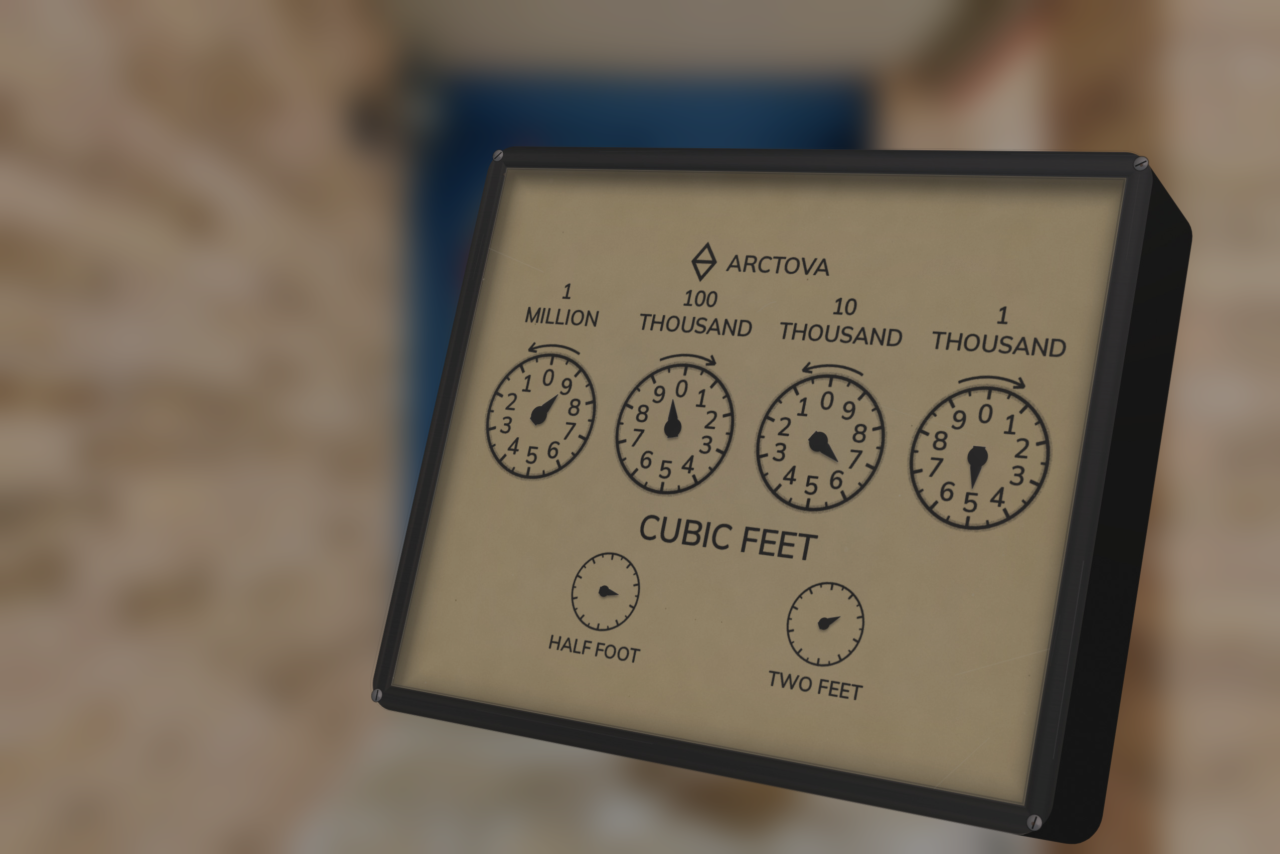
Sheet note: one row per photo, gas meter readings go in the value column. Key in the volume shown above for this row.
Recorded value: 896500 ft³
